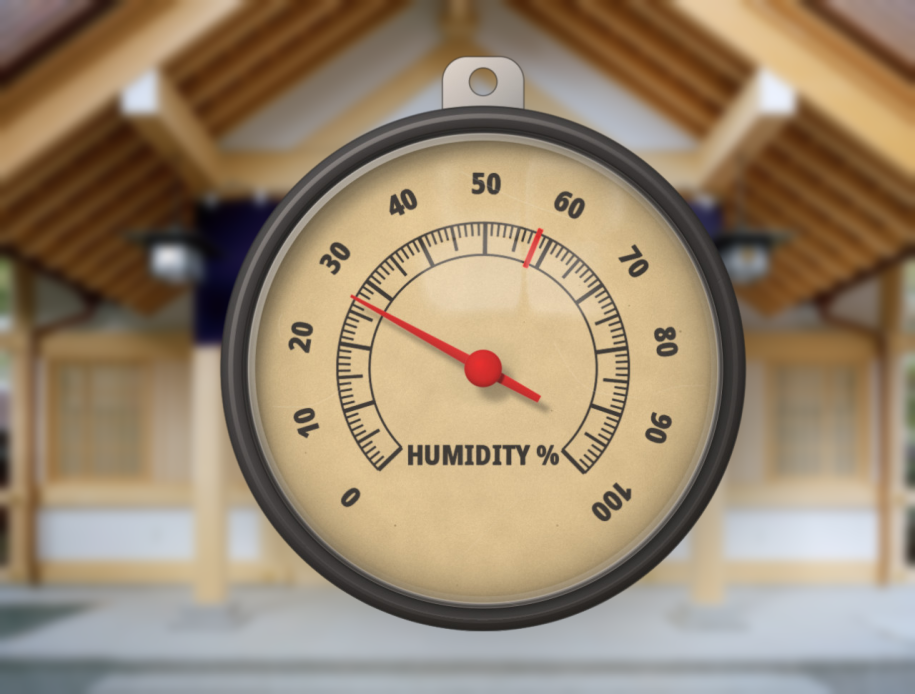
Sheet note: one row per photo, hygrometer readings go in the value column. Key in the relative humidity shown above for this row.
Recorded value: 27 %
